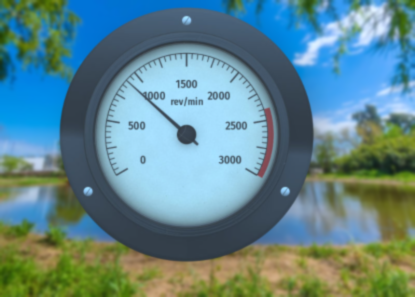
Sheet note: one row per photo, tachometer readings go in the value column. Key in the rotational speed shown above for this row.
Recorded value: 900 rpm
